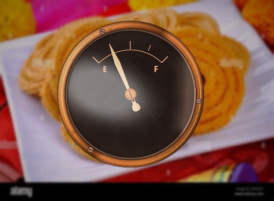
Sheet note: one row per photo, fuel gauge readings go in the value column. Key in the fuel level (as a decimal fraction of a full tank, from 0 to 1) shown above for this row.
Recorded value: 0.25
